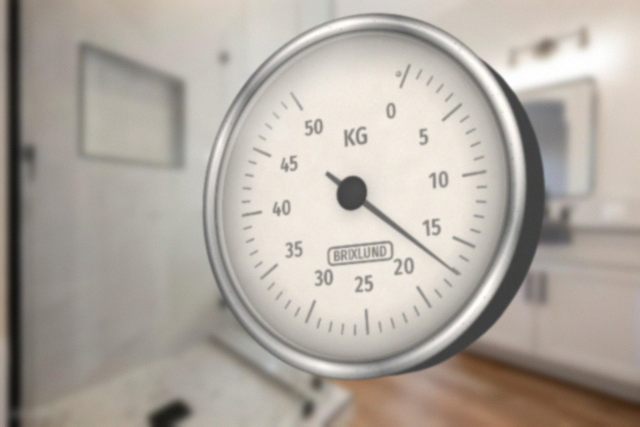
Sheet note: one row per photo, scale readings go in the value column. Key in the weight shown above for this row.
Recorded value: 17 kg
